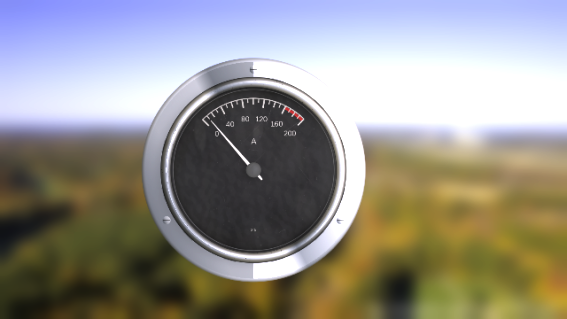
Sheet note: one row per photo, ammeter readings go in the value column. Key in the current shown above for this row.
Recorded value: 10 A
